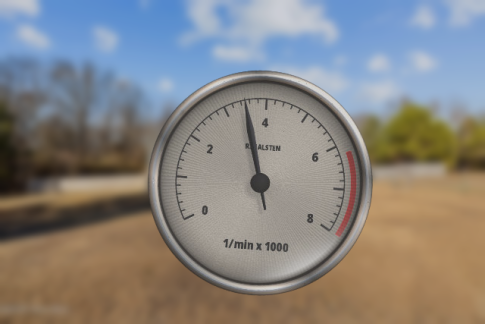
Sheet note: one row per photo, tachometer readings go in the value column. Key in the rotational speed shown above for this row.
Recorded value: 3500 rpm
